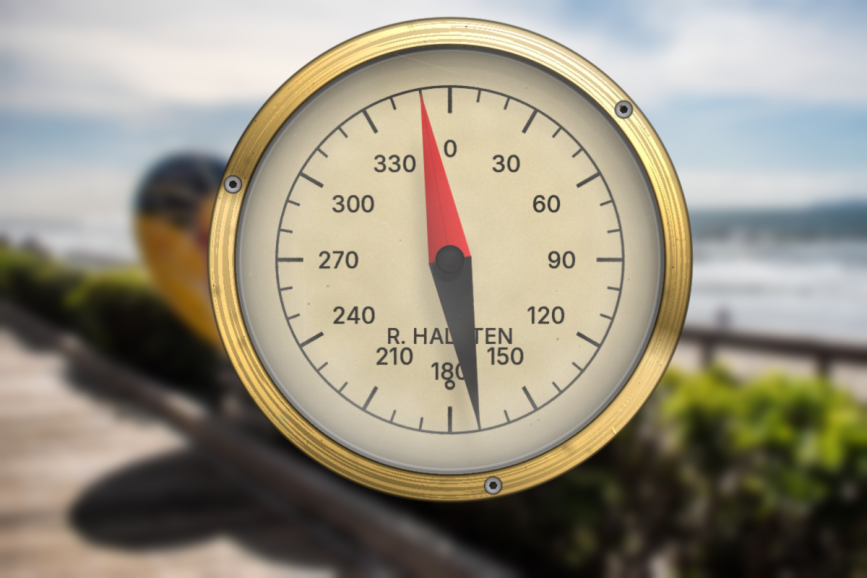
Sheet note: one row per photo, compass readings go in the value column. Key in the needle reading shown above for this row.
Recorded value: 350 °
